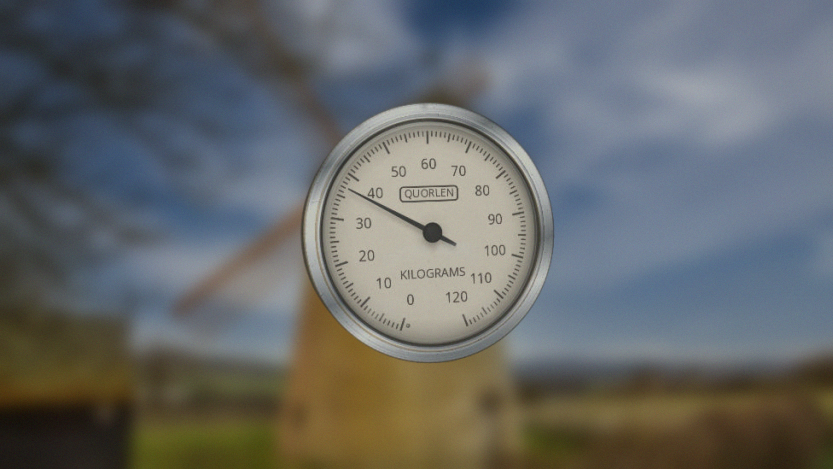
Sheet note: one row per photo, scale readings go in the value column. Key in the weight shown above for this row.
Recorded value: 37 kg
